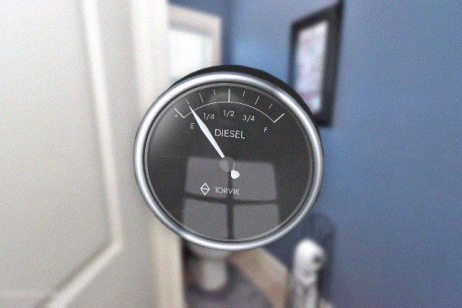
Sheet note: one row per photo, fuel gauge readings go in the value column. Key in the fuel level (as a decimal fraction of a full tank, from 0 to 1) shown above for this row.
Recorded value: 0.125
